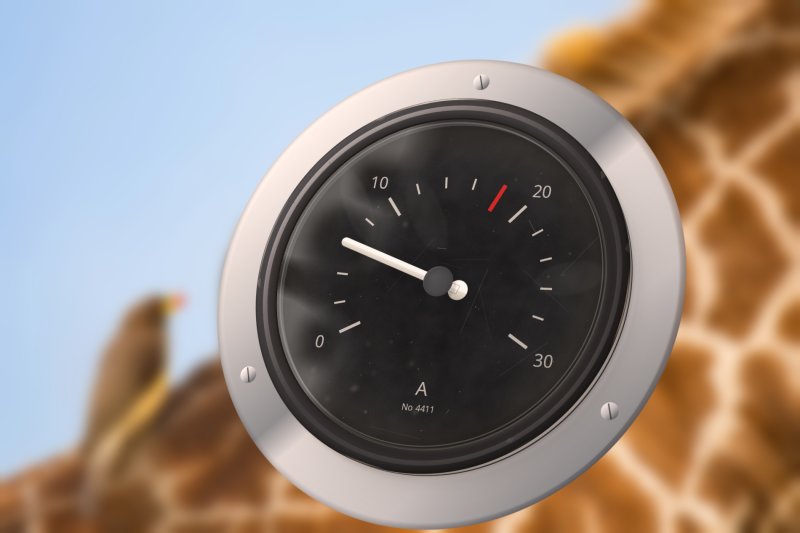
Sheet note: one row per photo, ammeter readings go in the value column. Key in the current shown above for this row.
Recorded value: 6 A
